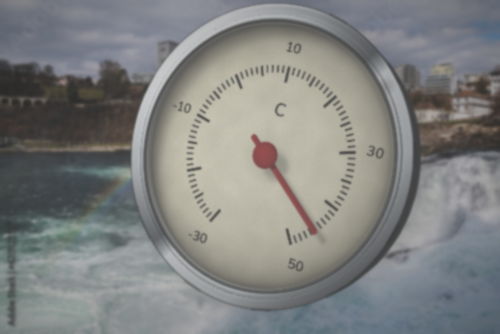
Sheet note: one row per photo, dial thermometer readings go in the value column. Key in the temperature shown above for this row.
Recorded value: 45 °C
